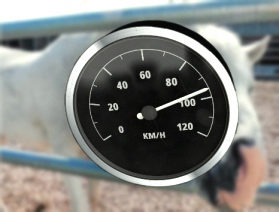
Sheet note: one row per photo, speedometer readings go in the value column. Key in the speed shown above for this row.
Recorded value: 95 km/h
